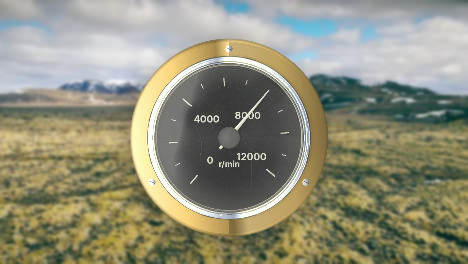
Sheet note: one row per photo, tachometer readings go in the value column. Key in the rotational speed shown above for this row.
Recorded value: 8000 rpm
